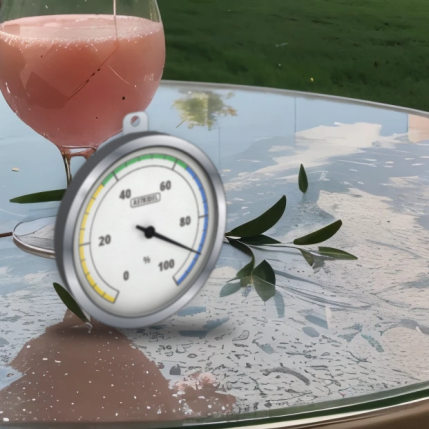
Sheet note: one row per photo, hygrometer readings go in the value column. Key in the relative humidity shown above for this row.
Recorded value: 90 %
